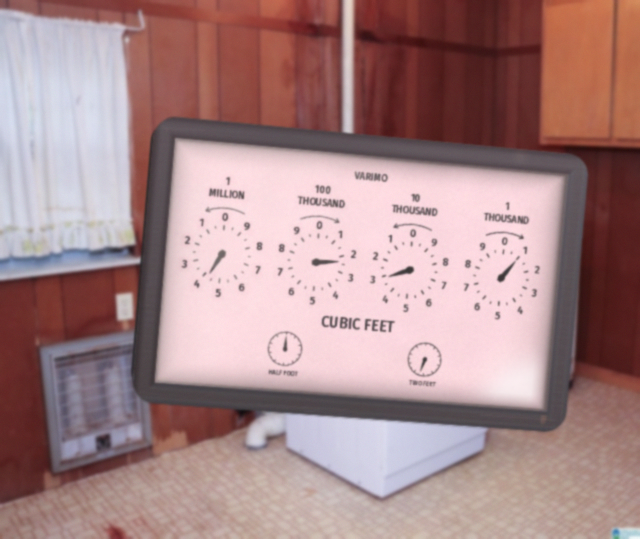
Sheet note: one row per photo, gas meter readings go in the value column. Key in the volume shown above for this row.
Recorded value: 423100 ft³
